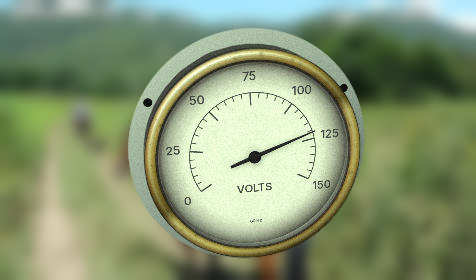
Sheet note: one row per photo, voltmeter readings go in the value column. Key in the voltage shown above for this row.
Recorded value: 120 V
